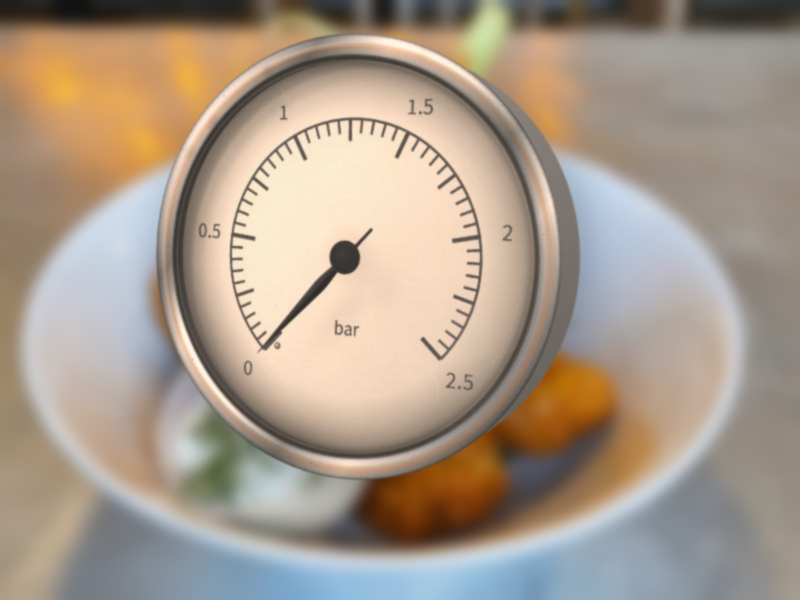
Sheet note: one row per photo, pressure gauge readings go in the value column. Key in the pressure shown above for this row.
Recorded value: 0 bar
